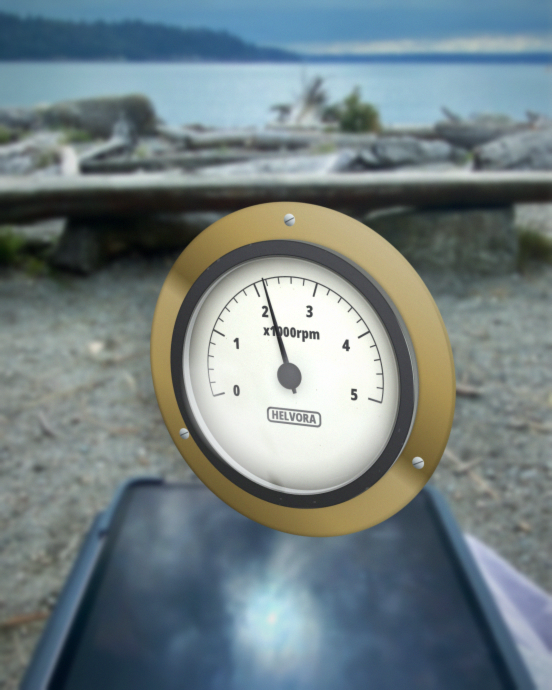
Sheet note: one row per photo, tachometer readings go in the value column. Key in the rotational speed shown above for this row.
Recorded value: 2200 rpm
